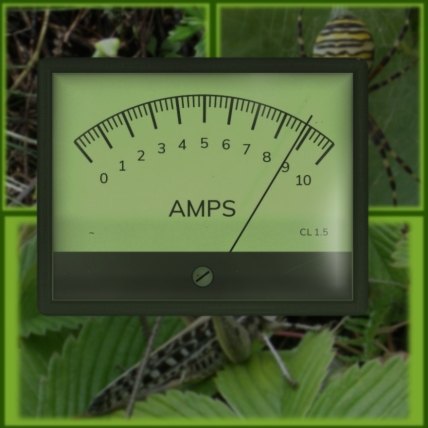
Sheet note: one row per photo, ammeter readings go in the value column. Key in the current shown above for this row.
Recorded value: 8.8 A
